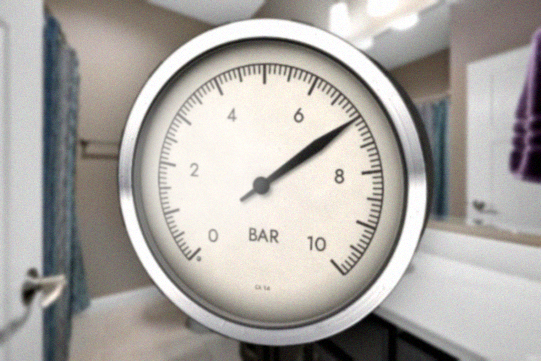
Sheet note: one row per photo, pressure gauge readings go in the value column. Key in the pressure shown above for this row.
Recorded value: 7 bar
